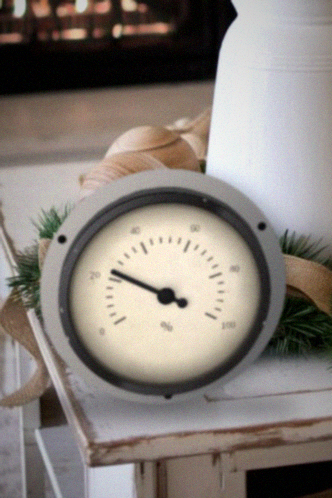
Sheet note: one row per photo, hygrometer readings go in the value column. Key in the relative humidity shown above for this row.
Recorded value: 24 %
